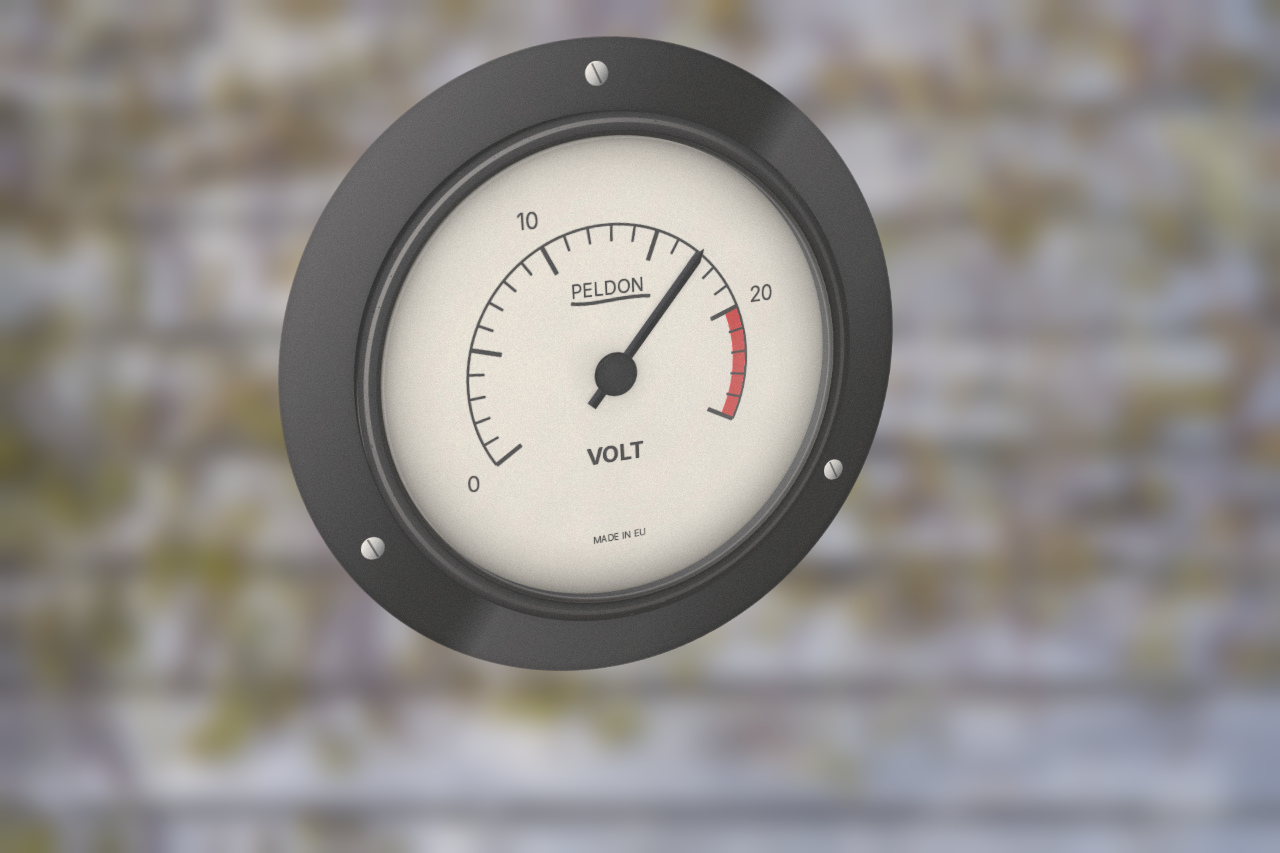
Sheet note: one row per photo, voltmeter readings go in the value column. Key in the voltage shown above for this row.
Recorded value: 17 V
